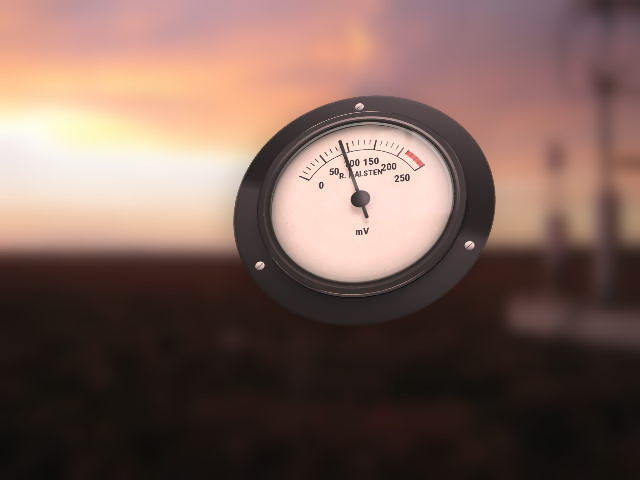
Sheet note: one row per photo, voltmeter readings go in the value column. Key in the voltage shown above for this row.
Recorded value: 90 mV
